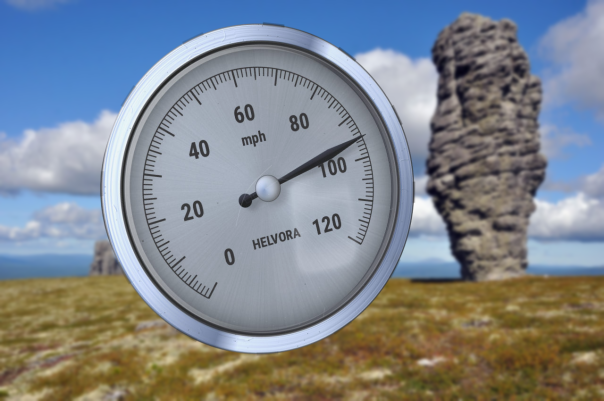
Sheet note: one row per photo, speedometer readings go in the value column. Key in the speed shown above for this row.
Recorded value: 95 mph
